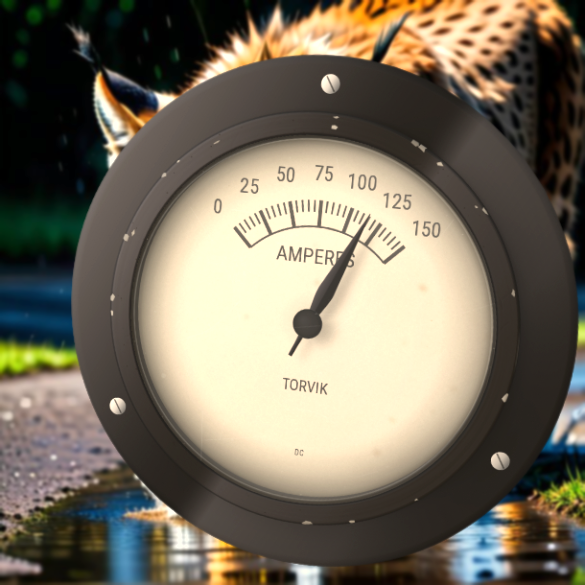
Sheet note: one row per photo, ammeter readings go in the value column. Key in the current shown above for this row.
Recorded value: 115 A
